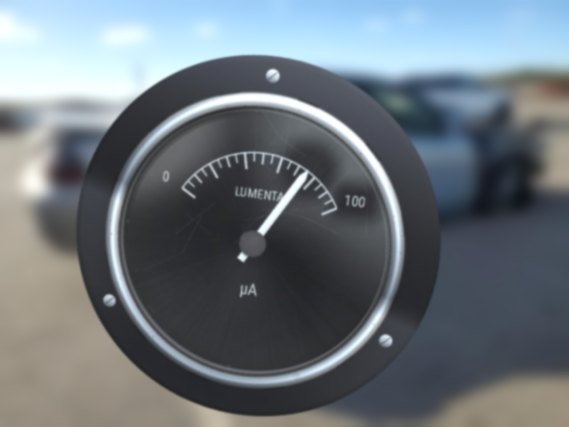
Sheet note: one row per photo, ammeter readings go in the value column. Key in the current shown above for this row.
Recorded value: 75 µA
